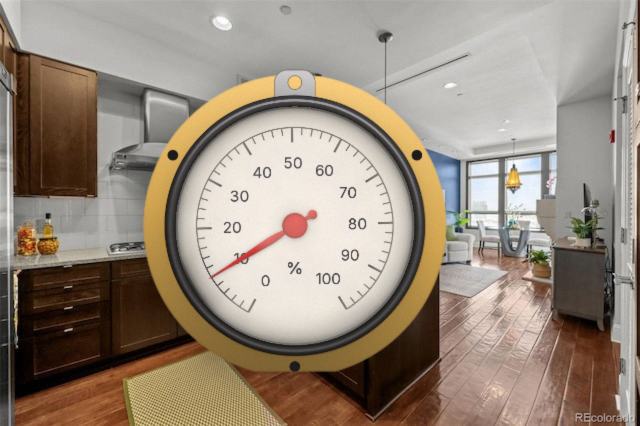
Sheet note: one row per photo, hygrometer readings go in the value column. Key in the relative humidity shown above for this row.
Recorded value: 10 %
